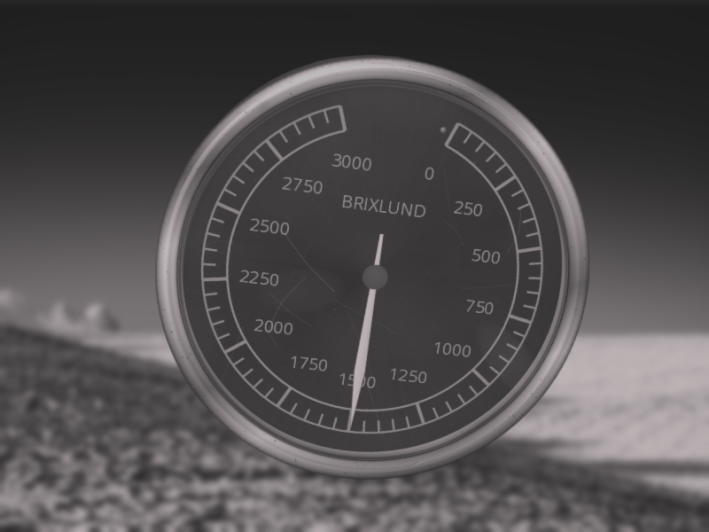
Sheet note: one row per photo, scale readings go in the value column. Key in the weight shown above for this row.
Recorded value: 1500 g
